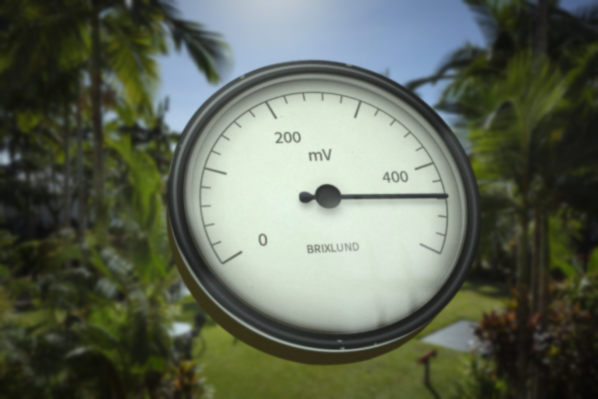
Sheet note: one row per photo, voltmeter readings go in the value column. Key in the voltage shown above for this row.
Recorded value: 440 mV
